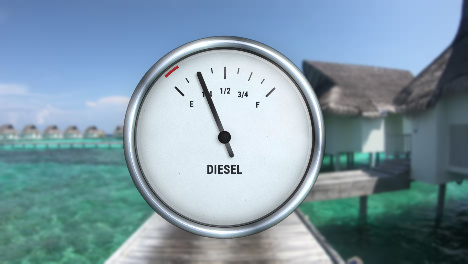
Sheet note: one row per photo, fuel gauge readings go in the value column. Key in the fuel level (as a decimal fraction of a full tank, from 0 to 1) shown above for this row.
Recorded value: 0.25
